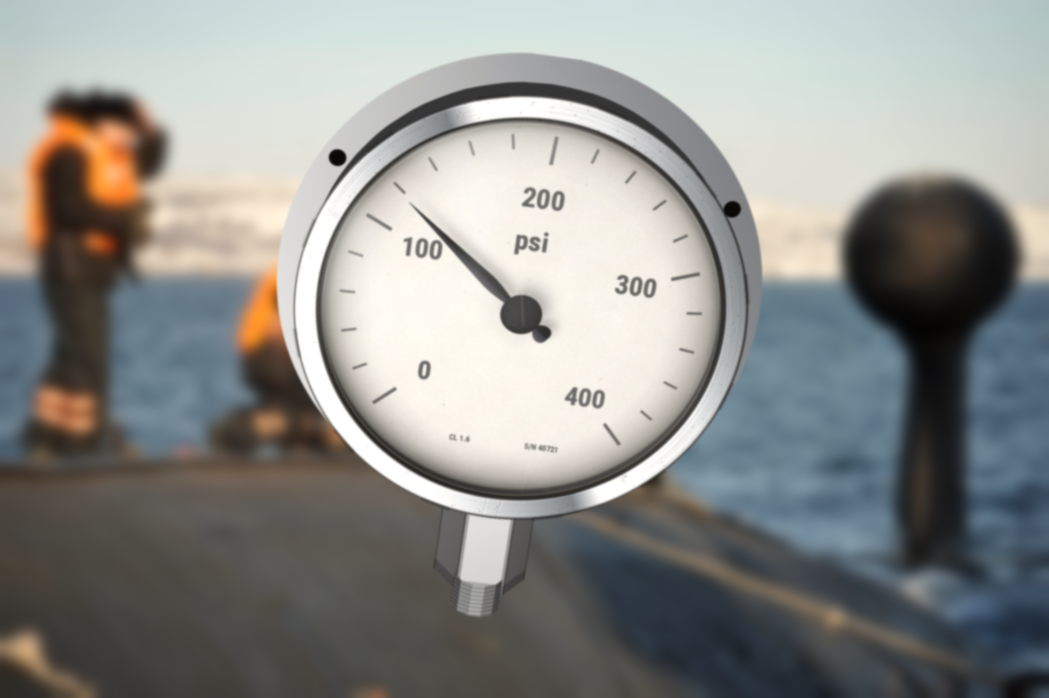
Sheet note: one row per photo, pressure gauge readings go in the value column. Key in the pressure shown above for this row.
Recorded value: 120 psi
